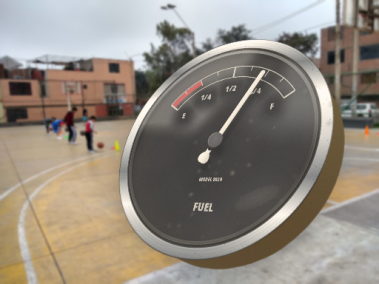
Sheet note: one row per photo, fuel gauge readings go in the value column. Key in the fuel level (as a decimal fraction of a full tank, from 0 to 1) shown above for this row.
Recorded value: 0.75
